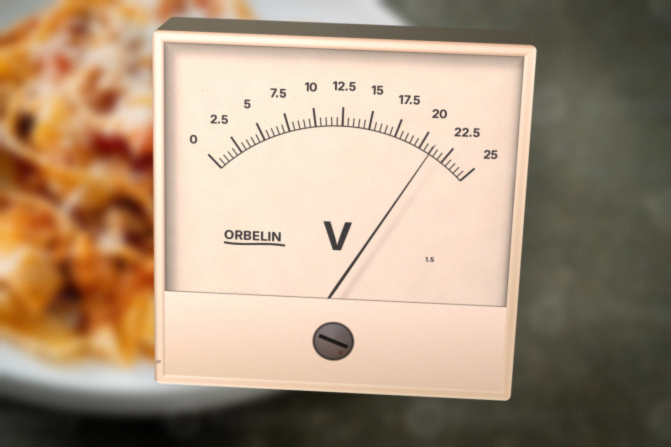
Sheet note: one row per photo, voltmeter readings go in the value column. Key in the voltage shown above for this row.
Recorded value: 21 V
